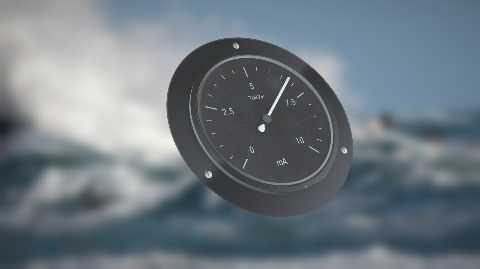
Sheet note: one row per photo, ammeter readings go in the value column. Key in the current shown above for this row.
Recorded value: 6.75 mA
